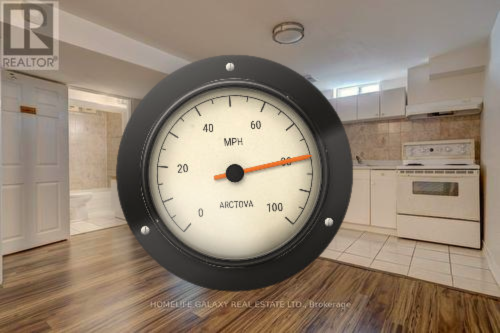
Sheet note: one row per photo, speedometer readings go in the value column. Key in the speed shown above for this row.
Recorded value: 80 mph
